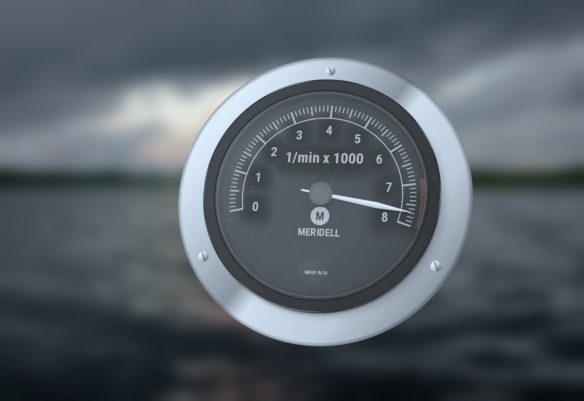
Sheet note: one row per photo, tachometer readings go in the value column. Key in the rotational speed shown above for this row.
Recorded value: 7700 rpm
